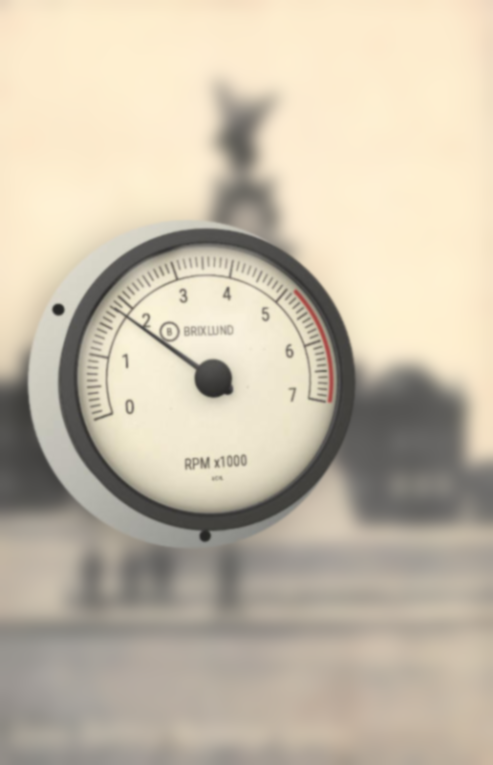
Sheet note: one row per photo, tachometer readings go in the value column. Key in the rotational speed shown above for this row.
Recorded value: 1800 rpm
